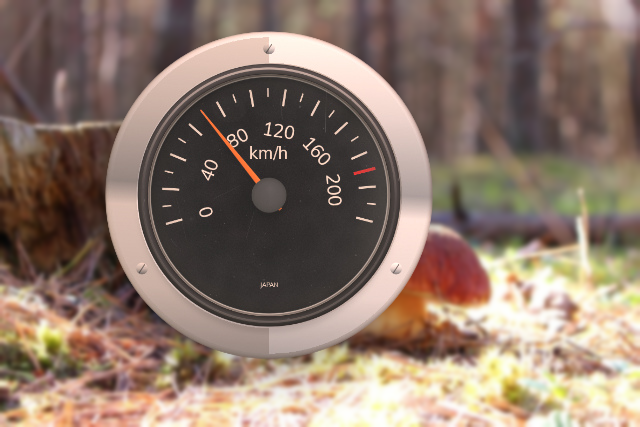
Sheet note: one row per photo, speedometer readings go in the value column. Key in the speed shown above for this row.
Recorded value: 70 km/h
